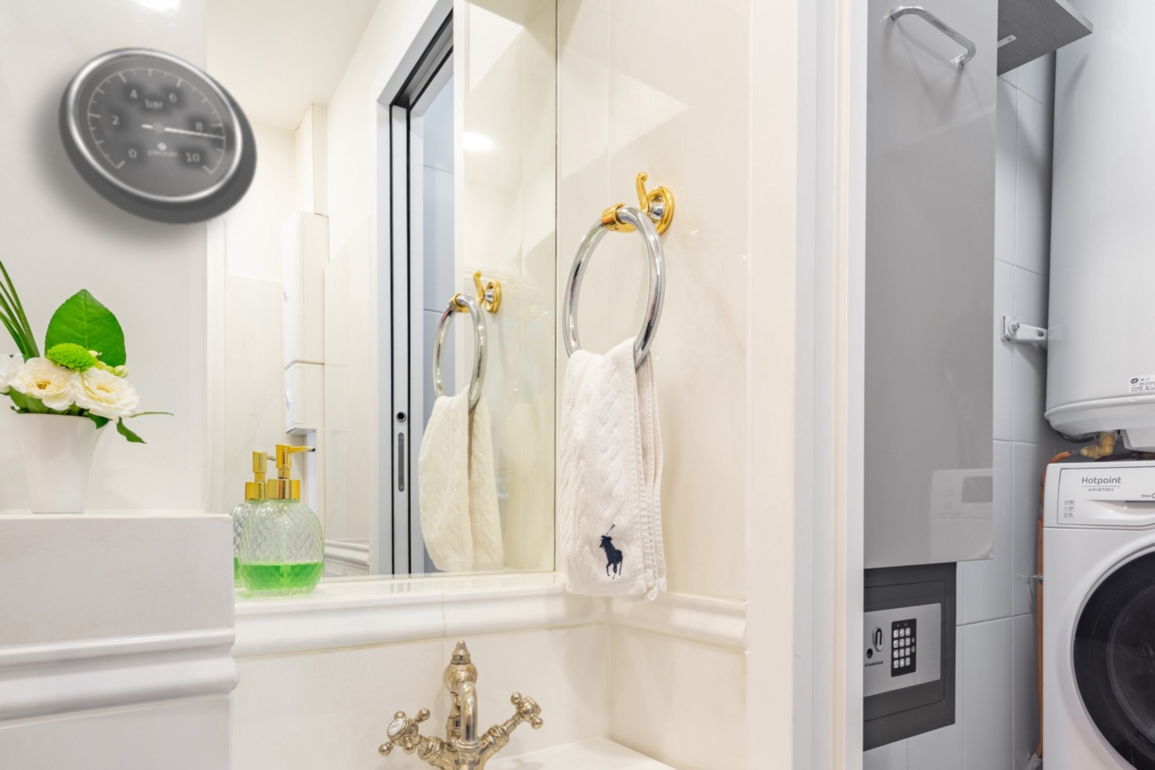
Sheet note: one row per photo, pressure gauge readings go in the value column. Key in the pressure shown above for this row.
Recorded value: 8.5 bar
